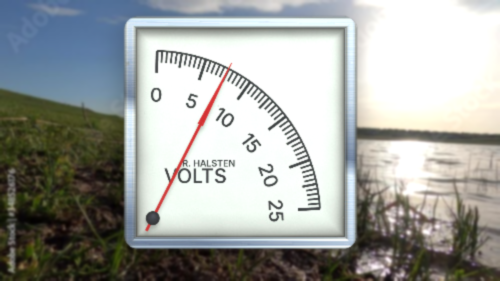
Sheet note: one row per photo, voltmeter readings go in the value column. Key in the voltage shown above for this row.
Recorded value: 7.5 V
